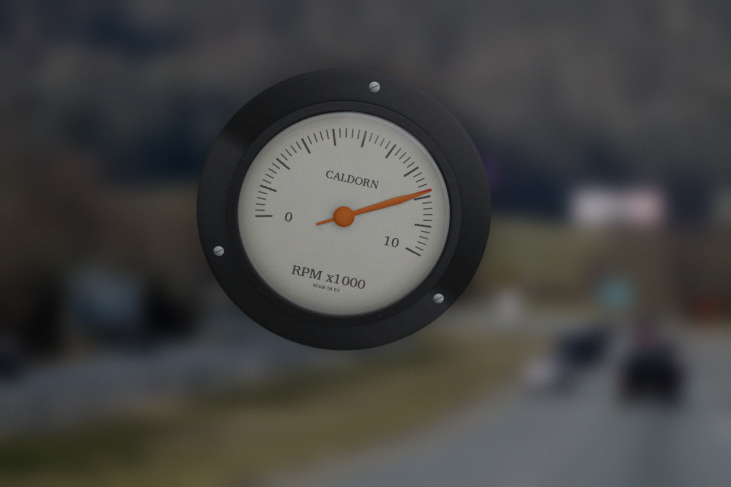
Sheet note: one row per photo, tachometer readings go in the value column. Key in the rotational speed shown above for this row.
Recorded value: 7800 rpm
